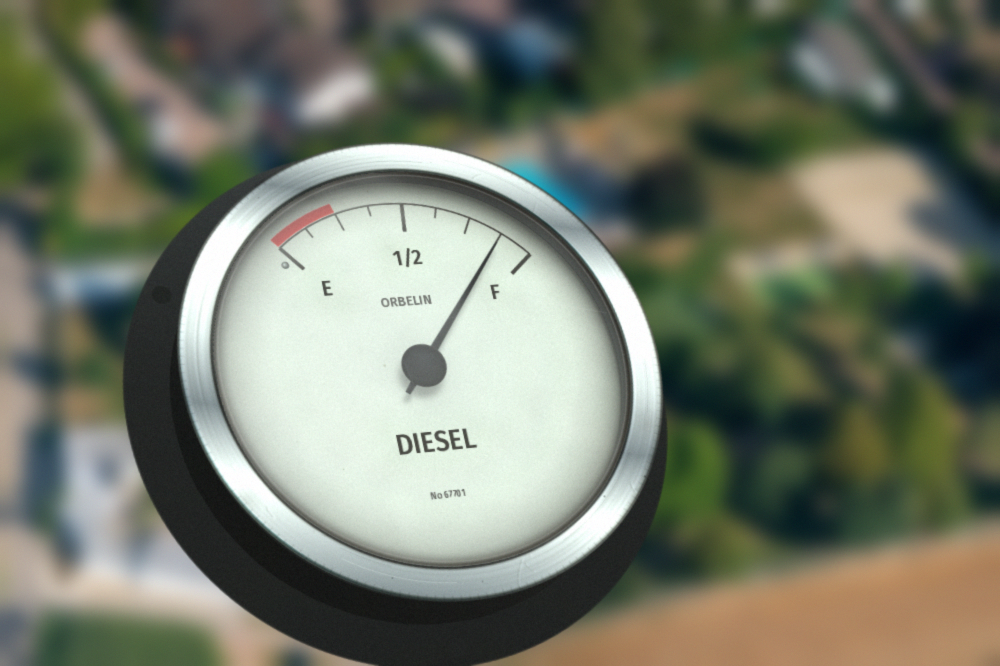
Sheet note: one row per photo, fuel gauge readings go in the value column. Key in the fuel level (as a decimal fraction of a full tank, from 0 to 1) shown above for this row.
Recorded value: 0.875
